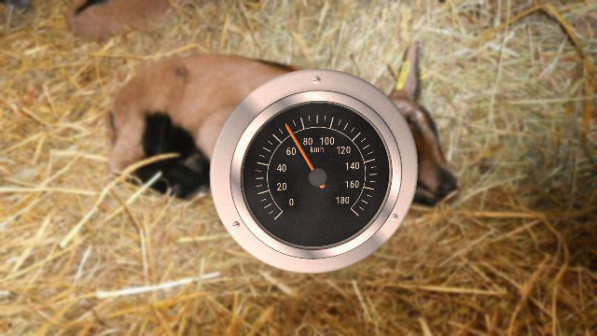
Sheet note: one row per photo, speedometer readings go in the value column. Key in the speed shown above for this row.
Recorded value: 70 km/h
